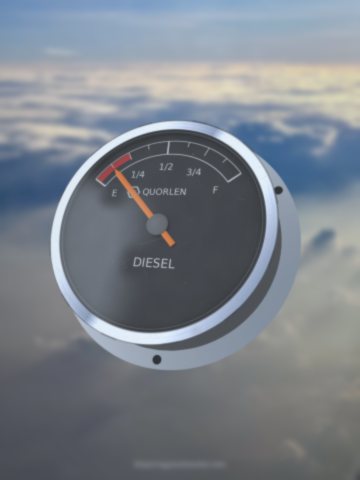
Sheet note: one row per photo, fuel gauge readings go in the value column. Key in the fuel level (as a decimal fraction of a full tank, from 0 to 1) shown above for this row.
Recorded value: 0.125
